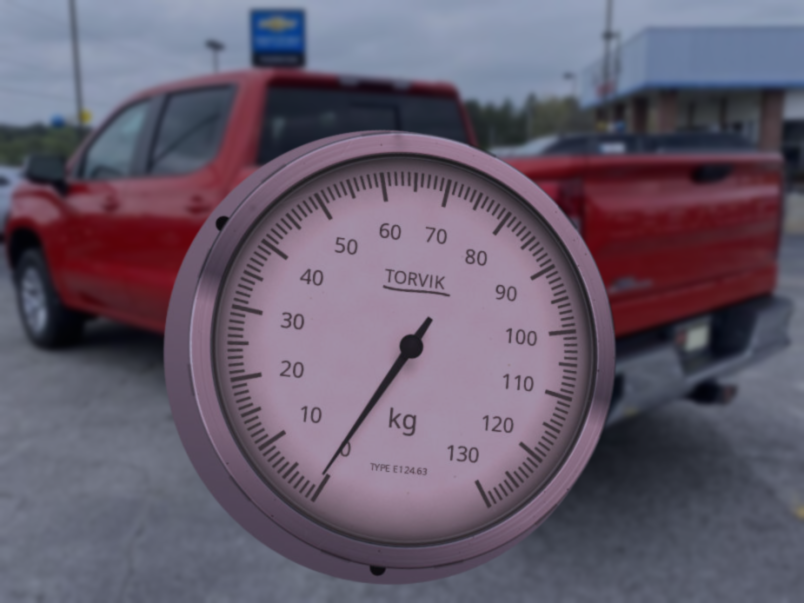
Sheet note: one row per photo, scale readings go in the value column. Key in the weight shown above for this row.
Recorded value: 1 kg
